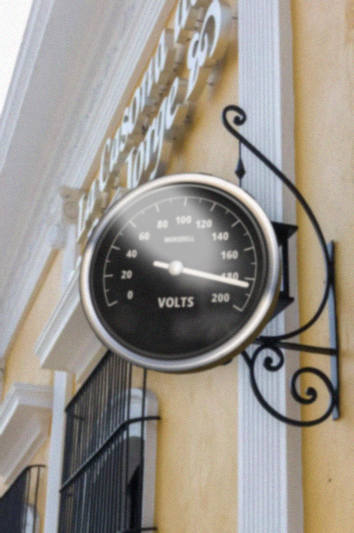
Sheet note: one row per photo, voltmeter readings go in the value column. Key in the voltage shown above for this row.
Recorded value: 185 V
